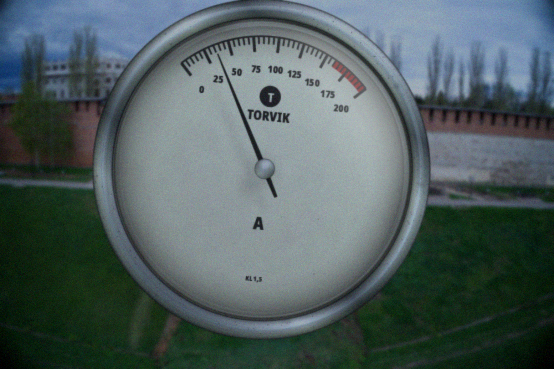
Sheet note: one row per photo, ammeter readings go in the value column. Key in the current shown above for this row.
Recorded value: 35 A
